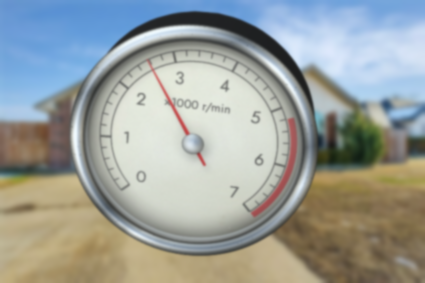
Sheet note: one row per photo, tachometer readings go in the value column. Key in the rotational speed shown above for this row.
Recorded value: 2600 rpm
